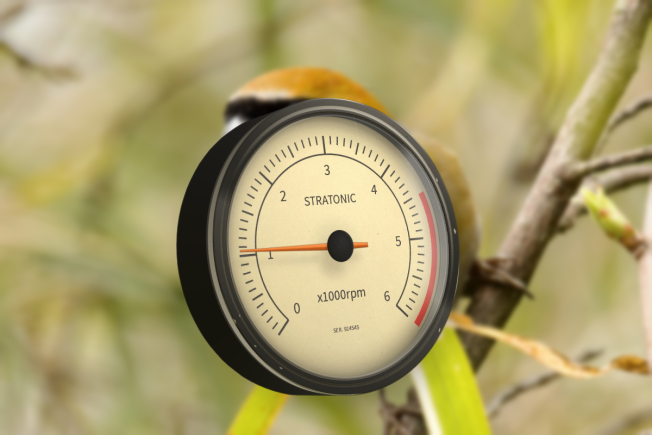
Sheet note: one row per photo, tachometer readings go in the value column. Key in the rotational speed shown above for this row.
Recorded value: 1050 rpm
